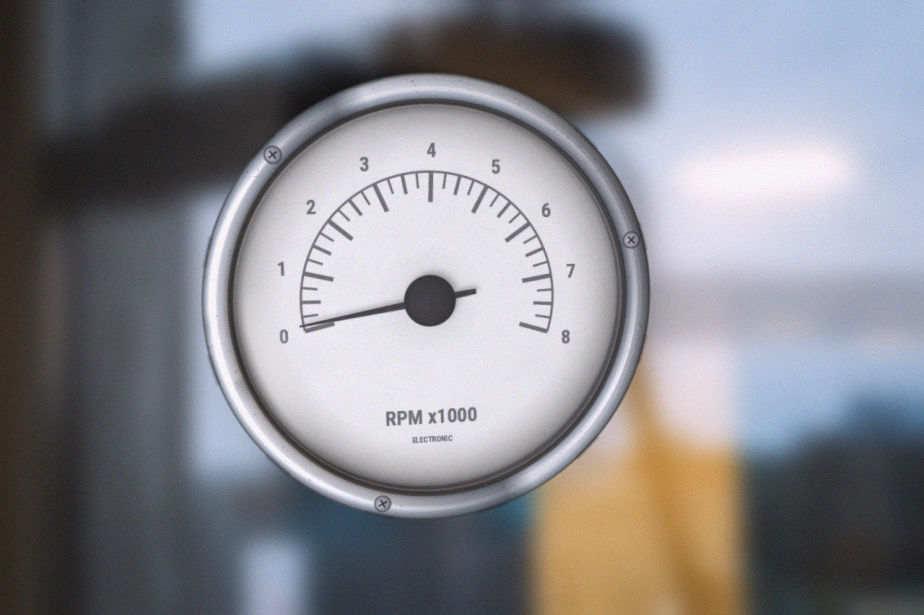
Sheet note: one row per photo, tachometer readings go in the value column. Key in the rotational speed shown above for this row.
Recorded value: 125 rpm
